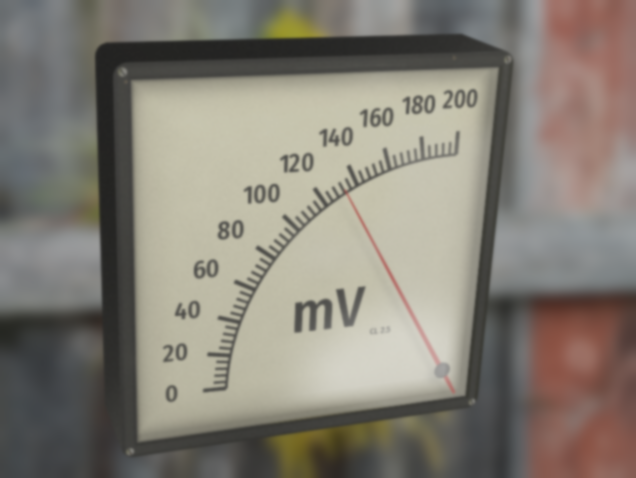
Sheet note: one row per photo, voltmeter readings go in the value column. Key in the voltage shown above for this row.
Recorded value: 132 mV
